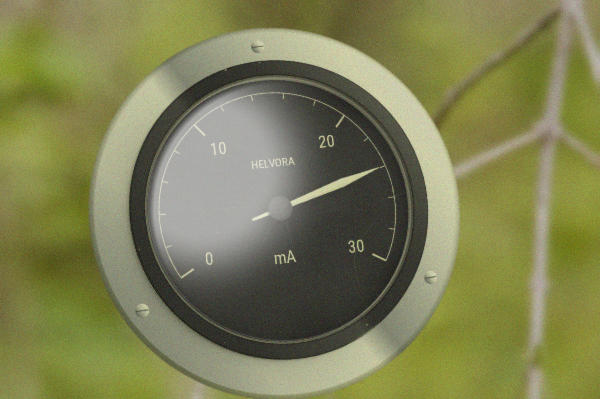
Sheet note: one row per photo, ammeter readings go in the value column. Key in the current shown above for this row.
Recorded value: 24 mA
